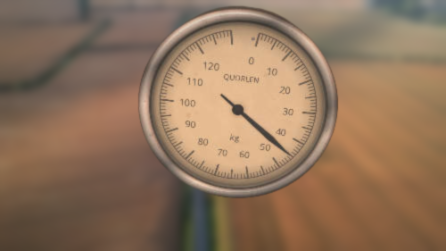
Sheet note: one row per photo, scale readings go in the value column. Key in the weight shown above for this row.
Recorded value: 45 kg
